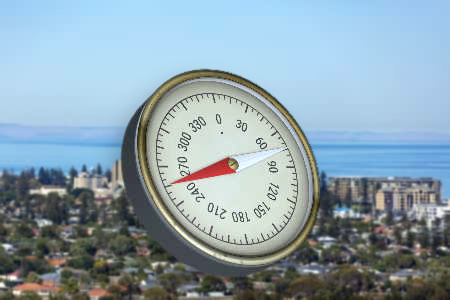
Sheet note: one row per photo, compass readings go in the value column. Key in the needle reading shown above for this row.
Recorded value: 255 °
